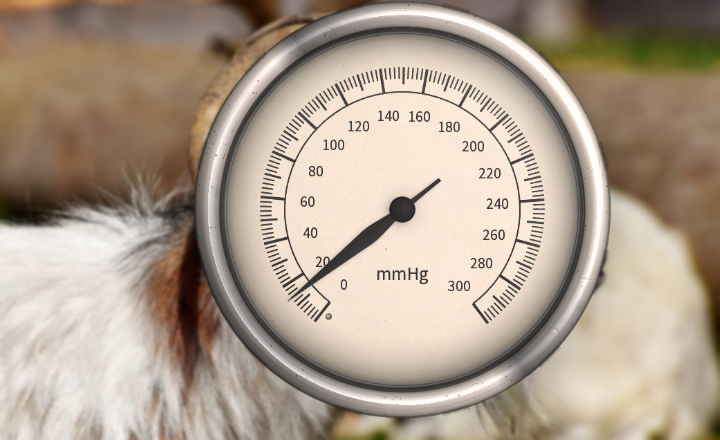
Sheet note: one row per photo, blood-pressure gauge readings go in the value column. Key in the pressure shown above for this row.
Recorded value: 14 mmHg
